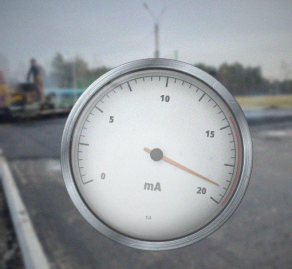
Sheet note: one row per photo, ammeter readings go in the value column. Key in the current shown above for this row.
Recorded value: 19 mA
